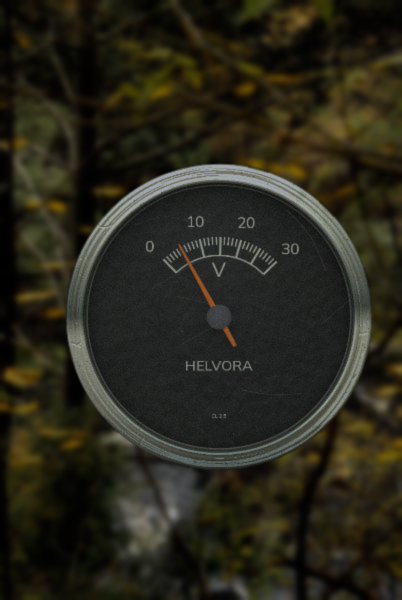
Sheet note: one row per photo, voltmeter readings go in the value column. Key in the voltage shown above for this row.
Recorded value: 5 V
